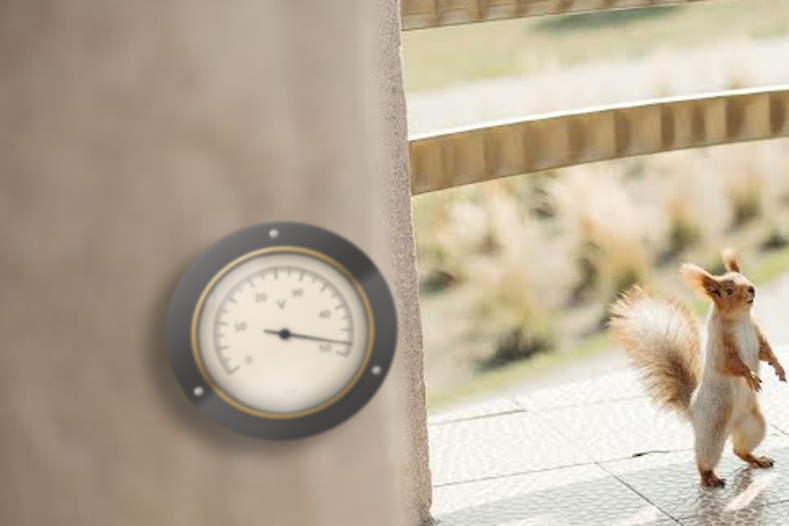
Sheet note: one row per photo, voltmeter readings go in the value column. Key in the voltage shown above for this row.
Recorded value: 47.5 V
